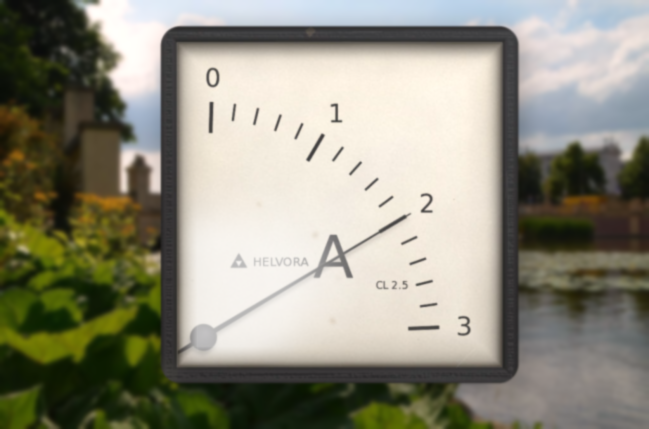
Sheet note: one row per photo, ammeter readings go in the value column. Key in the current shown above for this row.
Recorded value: 2 A
